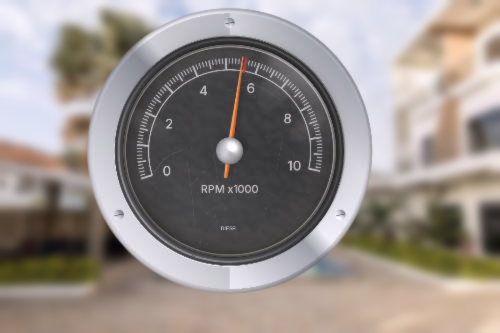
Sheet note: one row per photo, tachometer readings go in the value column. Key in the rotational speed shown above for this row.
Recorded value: 5500 rpm
